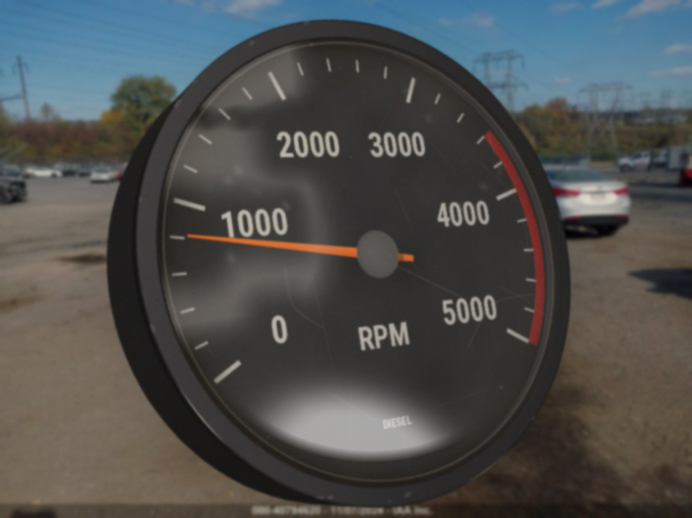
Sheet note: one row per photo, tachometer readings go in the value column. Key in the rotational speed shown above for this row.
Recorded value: 800 rpm
